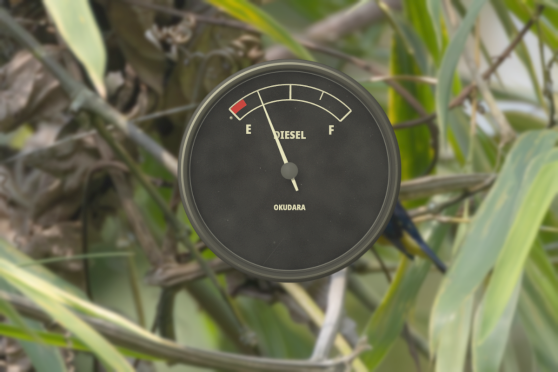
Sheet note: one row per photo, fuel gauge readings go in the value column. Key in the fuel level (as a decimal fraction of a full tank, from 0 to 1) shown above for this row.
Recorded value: 0.25
